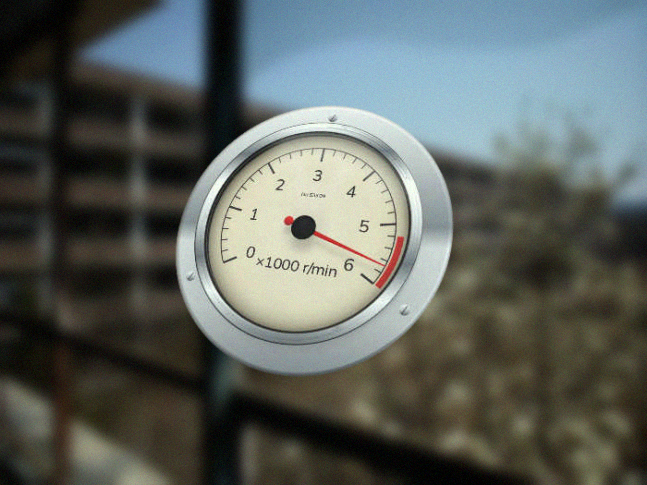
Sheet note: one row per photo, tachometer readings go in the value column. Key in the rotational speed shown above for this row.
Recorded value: 5700 rpm
